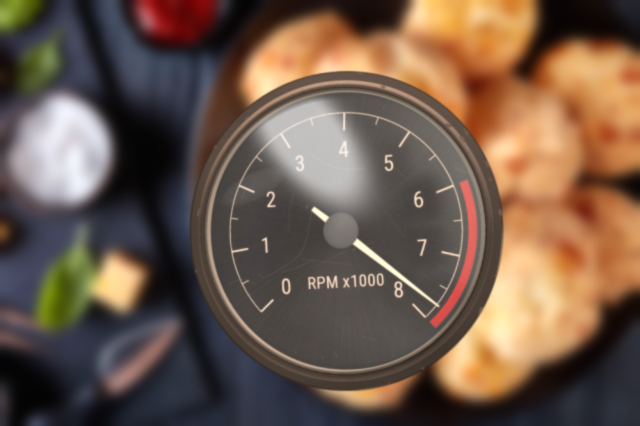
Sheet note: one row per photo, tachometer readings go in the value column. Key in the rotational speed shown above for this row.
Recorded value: 7750 rpm
